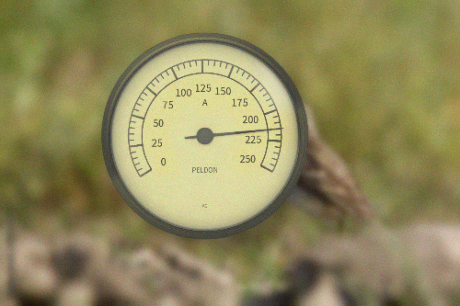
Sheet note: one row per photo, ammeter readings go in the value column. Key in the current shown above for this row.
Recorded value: 215 A
